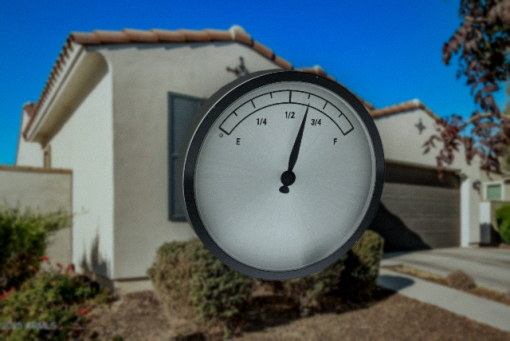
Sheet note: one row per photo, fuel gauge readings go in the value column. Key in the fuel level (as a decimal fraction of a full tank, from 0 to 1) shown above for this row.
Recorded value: 0.625
